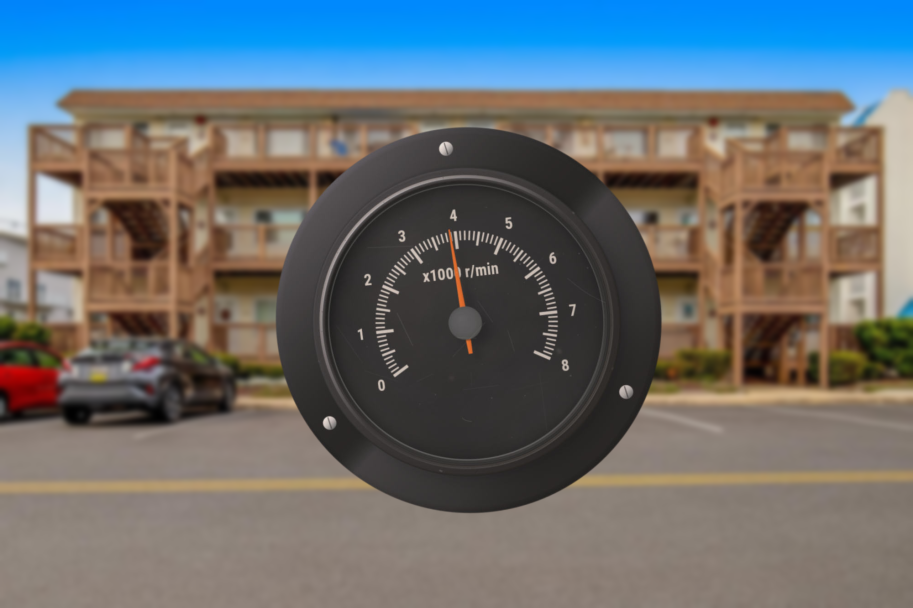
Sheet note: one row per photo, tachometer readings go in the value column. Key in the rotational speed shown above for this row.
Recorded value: 3900 rpm
